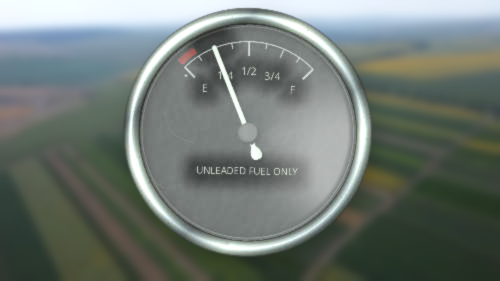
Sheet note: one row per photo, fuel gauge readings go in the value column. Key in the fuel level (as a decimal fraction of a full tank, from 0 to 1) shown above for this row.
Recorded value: 0.25
